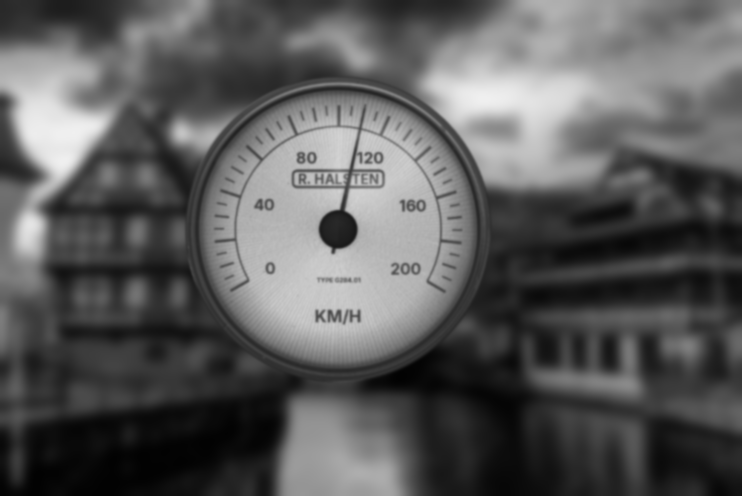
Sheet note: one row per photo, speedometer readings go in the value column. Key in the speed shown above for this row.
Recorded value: 110 km/h
